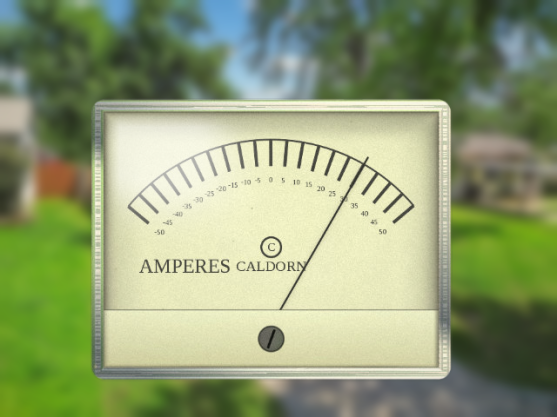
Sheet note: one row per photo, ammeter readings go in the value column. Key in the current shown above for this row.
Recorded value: 30 A
